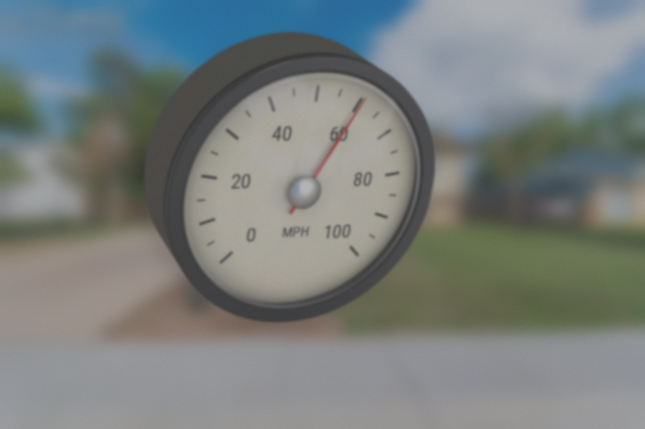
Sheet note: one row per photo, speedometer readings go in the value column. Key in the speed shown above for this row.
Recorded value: 60 mph
